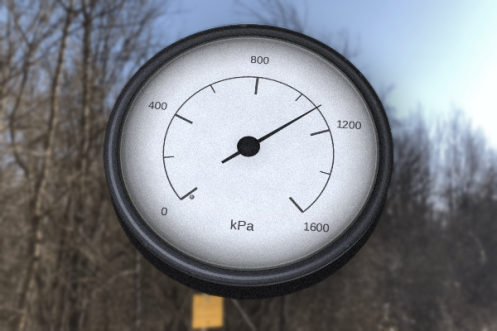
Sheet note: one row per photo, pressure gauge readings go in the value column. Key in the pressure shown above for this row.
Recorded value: 1100 kPa
